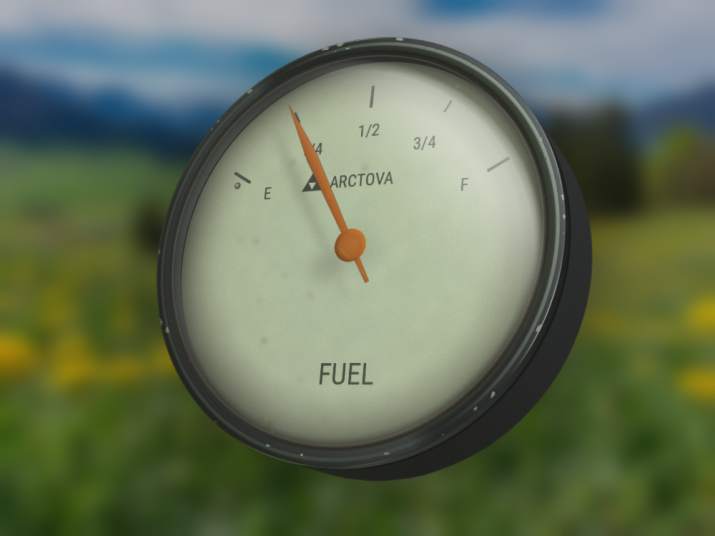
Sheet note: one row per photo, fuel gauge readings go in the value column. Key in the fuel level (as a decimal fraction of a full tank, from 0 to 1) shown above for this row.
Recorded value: 0.25
